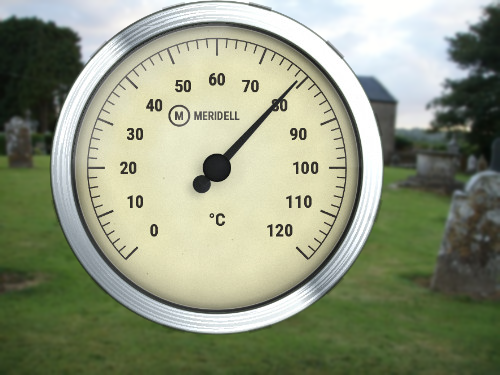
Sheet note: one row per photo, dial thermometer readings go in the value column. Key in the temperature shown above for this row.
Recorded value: 79 °C
